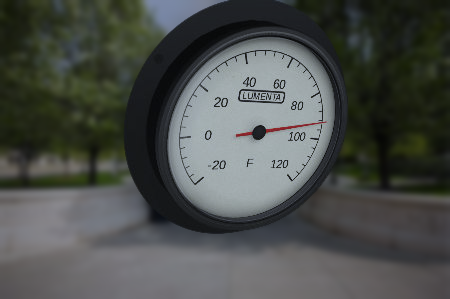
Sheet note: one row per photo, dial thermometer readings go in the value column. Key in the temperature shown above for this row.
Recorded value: 92 °F
